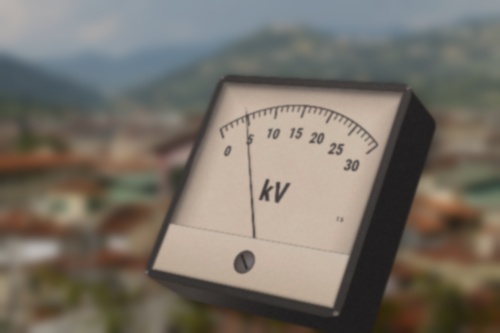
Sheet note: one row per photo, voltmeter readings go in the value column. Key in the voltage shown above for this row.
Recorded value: 5 kV
